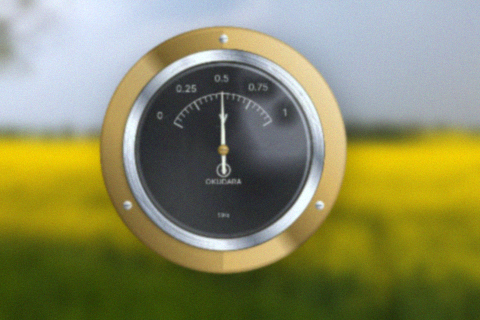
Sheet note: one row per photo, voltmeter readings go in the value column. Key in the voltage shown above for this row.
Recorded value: 0.5 V
